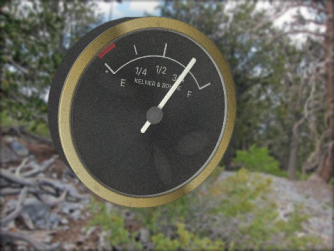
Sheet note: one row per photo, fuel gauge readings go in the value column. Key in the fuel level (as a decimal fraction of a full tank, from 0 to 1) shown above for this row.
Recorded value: 0.75
